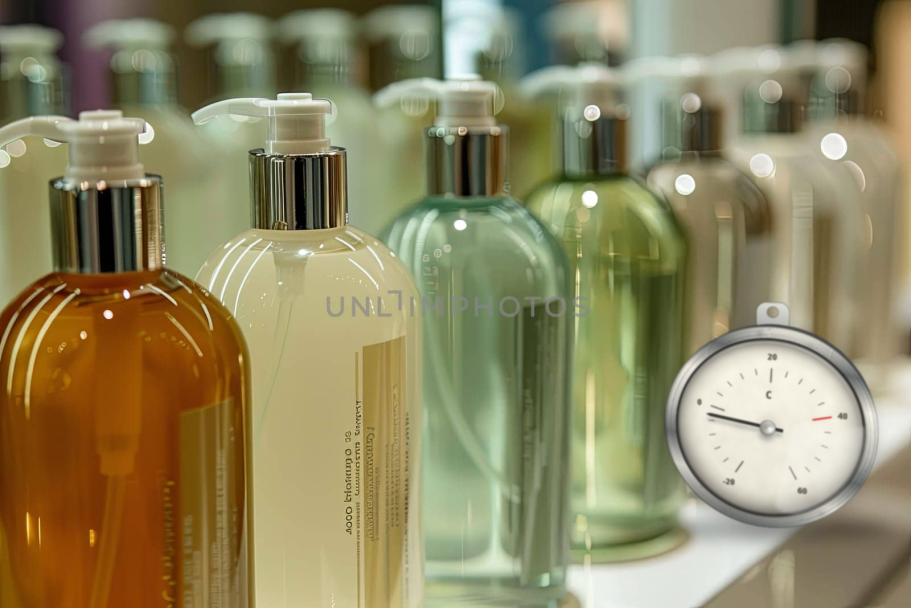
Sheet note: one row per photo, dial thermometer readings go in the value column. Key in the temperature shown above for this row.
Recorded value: -2 °C
